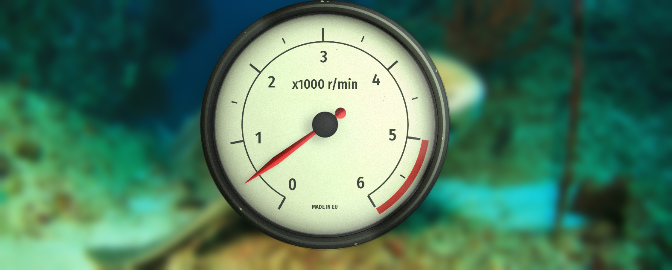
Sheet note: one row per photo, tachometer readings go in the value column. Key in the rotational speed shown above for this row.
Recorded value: 500 rpm
